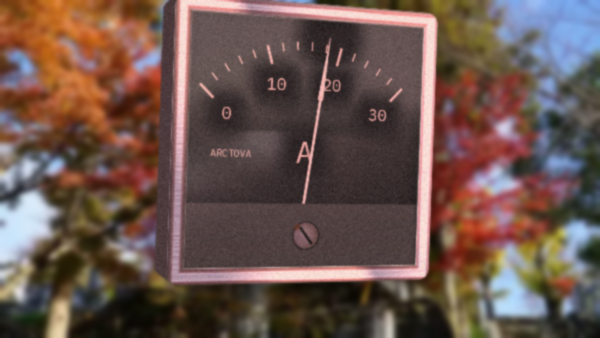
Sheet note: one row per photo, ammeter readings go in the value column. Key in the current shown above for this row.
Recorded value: 18 A
